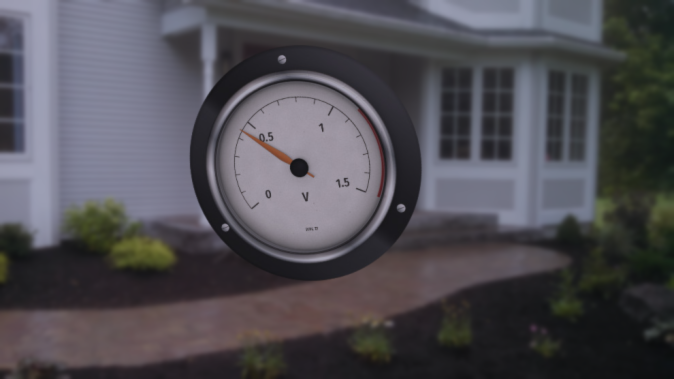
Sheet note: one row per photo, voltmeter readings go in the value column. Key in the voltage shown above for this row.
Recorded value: 0.45 V
